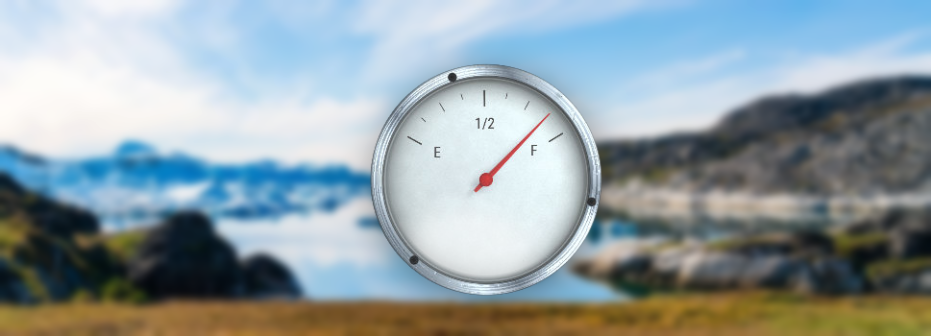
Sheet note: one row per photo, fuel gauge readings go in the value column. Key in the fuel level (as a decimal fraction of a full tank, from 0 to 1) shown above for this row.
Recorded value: 0.875
